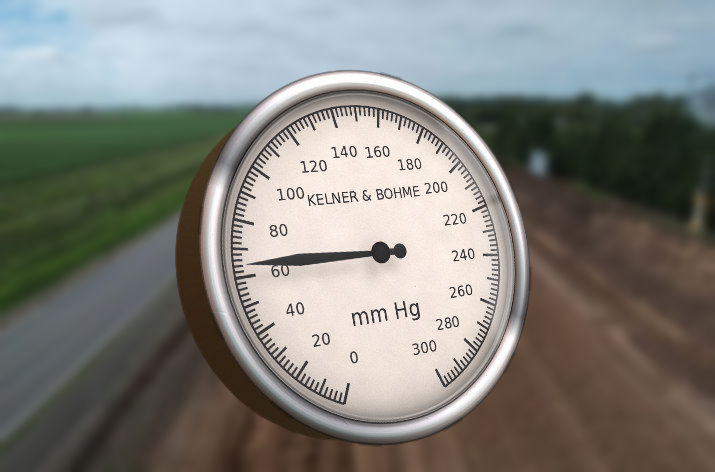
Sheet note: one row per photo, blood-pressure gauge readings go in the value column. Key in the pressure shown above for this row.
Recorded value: 64 mmHg
